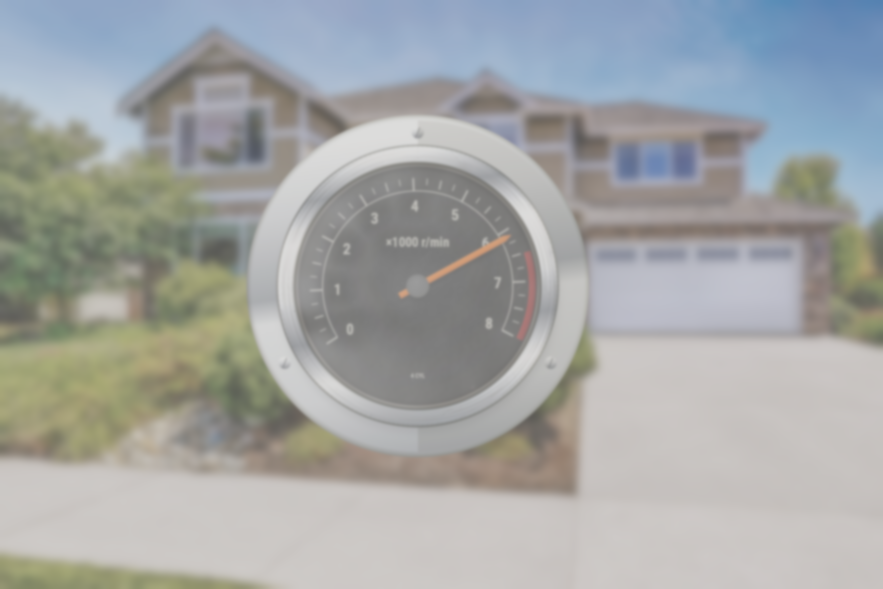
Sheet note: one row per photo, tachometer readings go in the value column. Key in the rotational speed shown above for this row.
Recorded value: 6125 rpm
